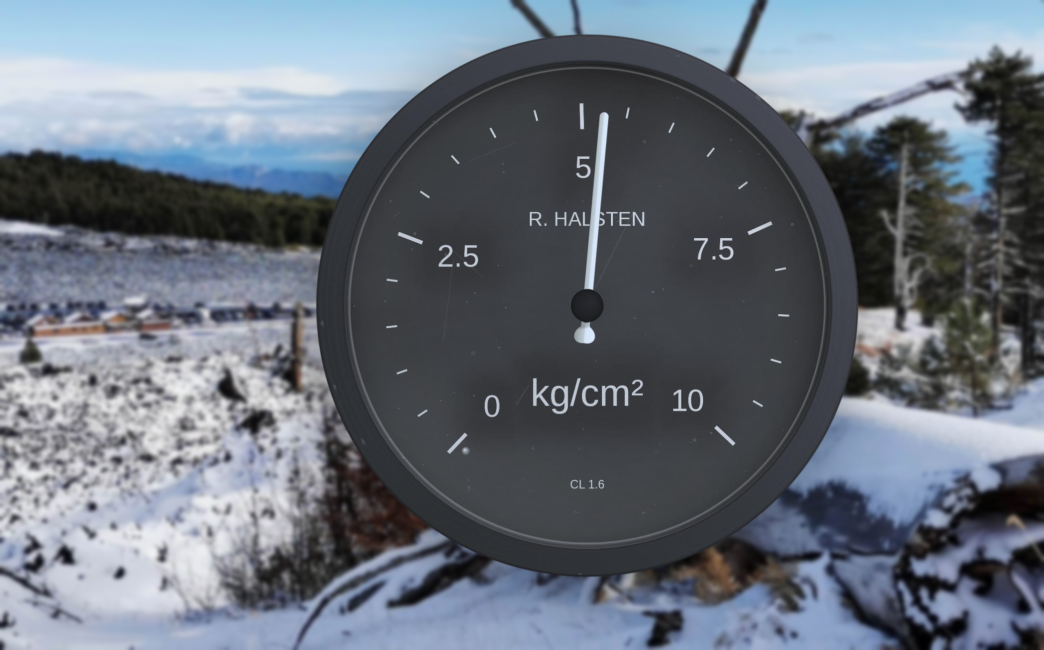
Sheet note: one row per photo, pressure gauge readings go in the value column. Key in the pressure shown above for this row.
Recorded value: 5.25 kg/cm²
